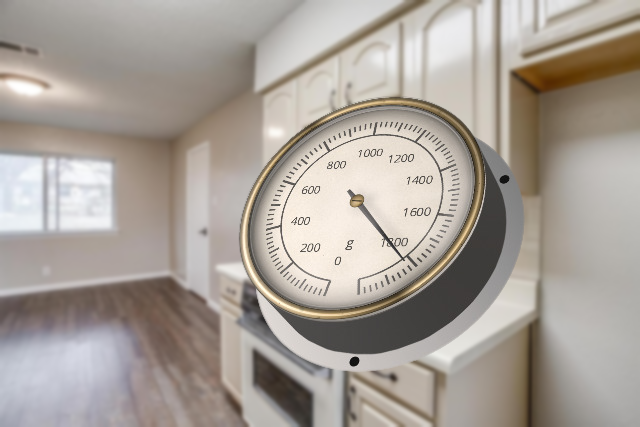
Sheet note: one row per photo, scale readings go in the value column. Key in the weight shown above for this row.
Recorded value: 1820 g
